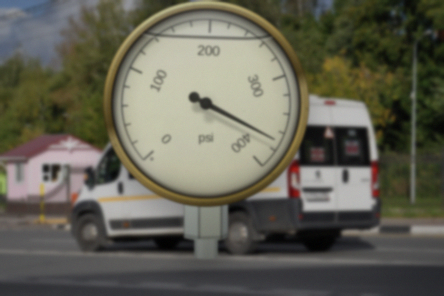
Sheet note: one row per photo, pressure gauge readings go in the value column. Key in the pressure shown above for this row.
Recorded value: 370 psi
